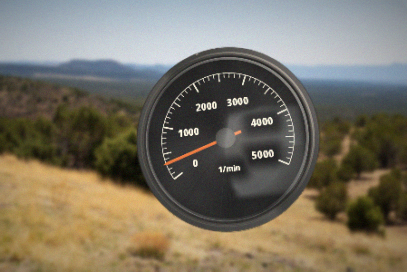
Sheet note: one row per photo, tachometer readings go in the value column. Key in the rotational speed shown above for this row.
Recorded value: 300 rpm
